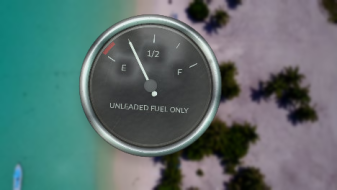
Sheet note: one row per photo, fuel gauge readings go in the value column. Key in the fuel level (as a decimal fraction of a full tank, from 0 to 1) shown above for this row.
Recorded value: 0.25
